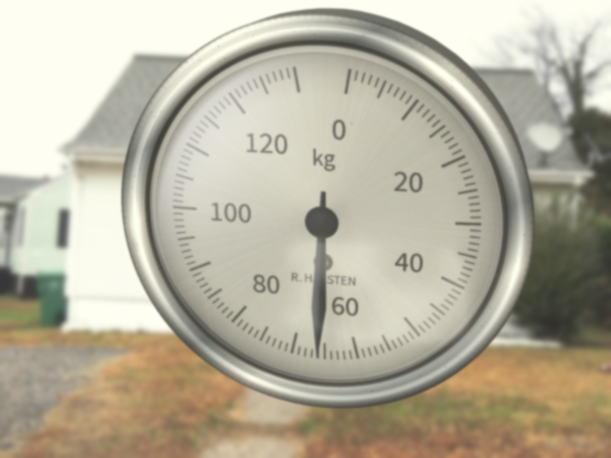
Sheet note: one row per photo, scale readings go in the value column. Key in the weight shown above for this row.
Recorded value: 66 kg
